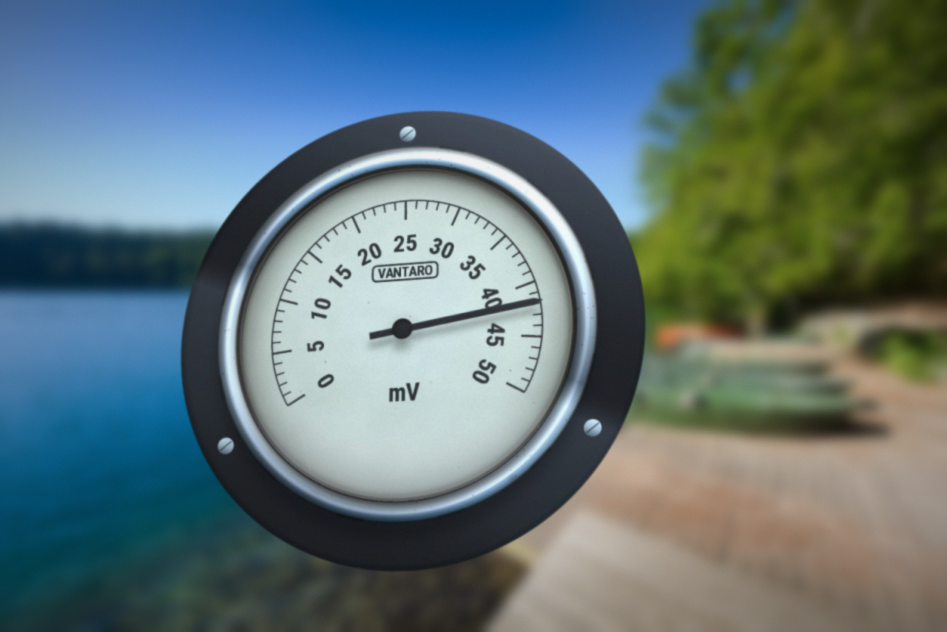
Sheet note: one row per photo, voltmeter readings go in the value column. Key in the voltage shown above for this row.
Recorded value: 42 mV
